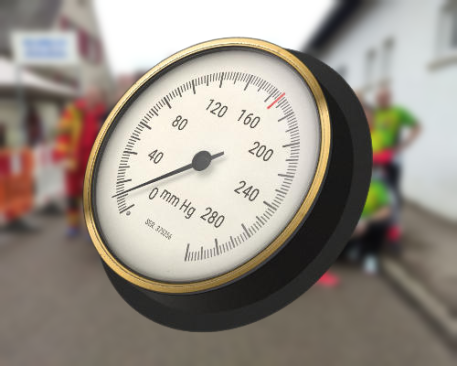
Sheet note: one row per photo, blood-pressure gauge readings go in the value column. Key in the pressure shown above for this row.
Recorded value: 10 mmHg
